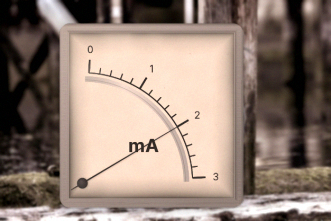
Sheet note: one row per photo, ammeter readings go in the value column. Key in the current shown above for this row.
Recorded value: 2 mA
